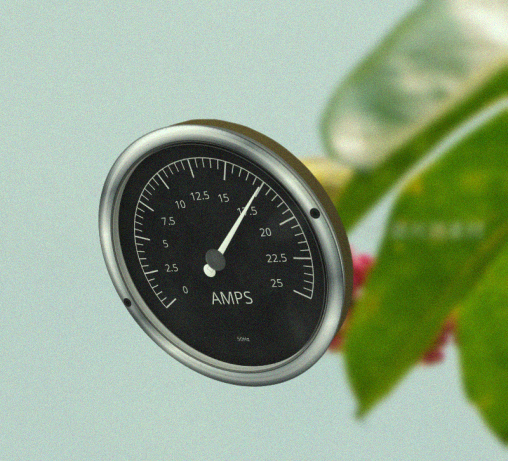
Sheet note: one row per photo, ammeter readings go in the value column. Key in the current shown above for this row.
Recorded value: 17.5 A
